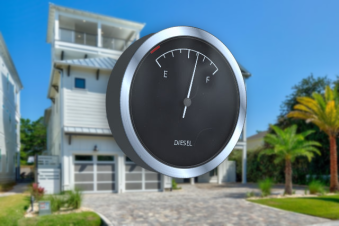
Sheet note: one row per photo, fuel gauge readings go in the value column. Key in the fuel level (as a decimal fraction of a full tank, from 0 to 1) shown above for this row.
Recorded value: 0.625
